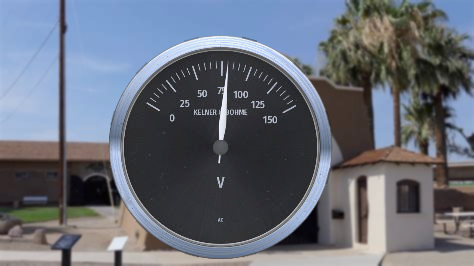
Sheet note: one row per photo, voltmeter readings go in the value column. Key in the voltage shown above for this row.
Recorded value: 80 V
